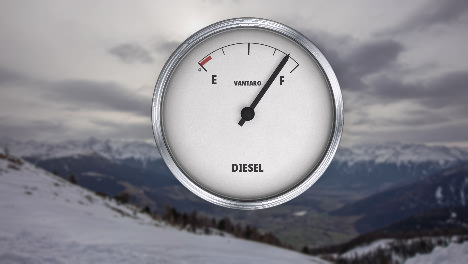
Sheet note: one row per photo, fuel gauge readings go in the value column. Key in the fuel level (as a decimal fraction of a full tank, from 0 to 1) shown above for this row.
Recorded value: 0.875
